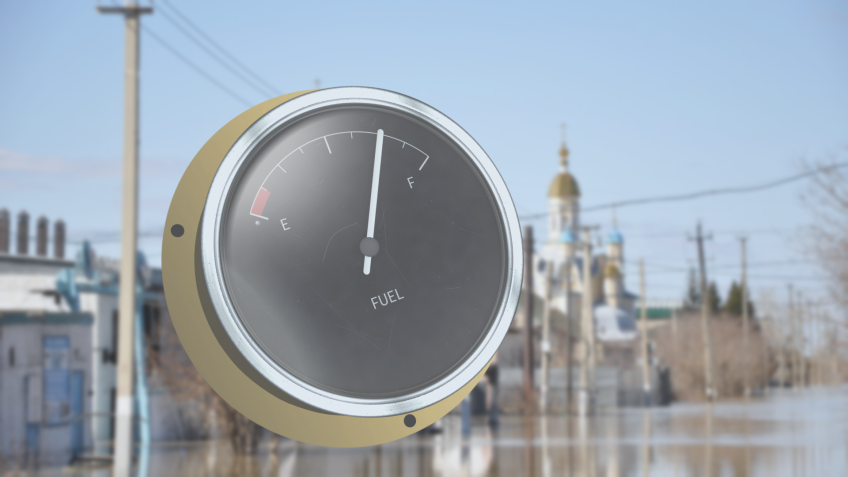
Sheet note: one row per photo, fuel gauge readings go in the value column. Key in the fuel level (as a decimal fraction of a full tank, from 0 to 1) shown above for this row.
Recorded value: 0.75
